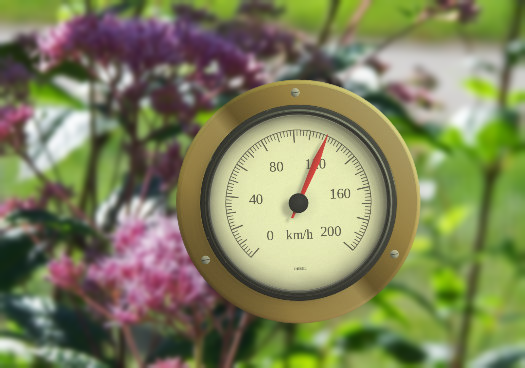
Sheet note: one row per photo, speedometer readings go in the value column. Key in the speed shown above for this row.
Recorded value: 120 km/h
